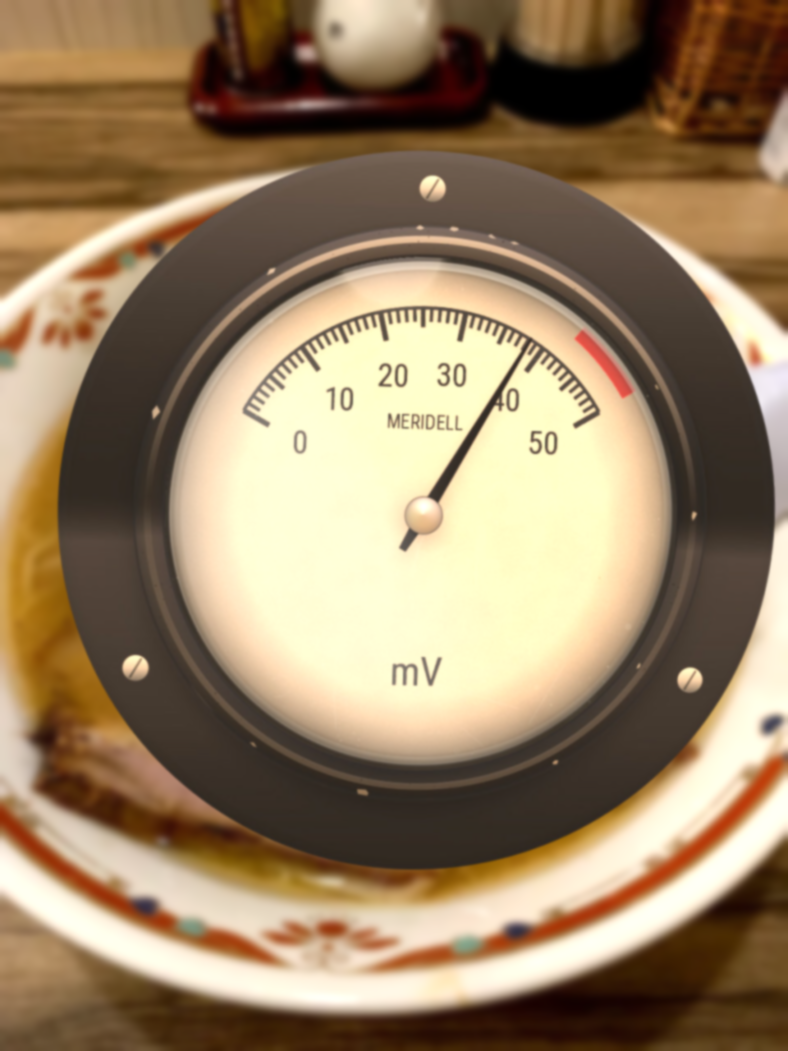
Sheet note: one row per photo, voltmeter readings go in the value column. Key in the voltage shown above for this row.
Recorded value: 38 mV
